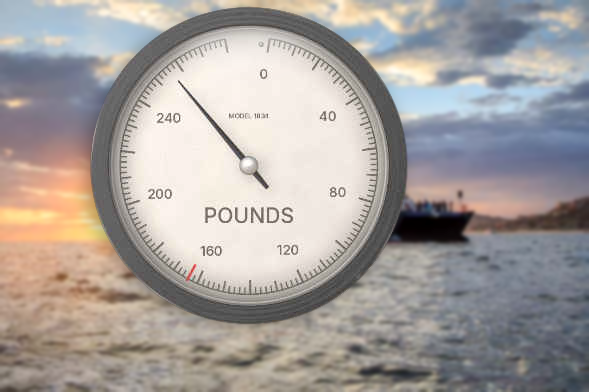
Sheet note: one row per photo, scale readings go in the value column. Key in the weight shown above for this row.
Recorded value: 256 lb
